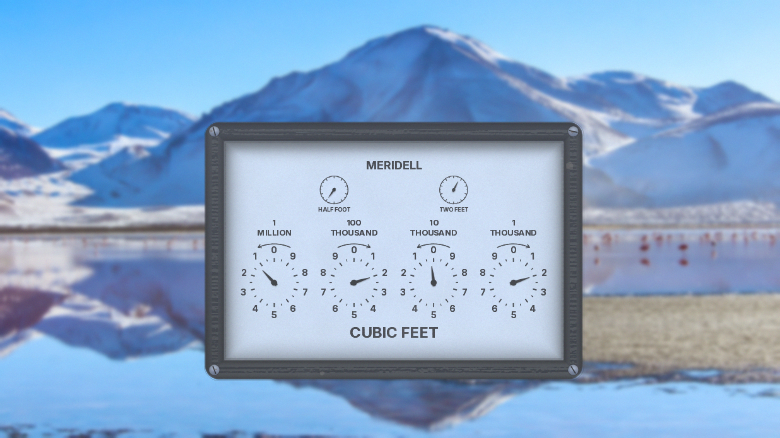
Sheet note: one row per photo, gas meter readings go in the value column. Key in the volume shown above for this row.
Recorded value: 120200 ft³
